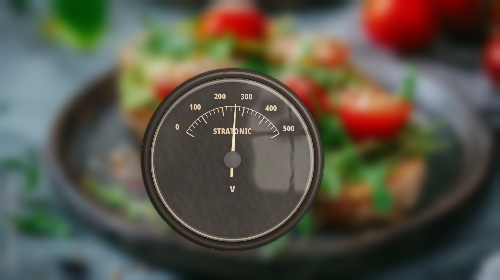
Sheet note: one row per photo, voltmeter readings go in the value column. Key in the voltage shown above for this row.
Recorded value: 260 V
